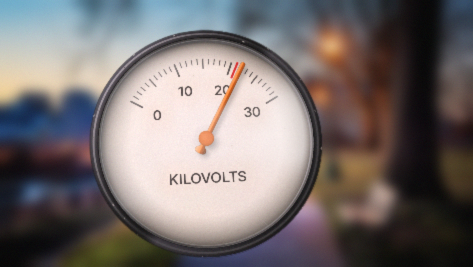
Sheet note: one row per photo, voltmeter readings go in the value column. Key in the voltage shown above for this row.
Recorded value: 22 kV
